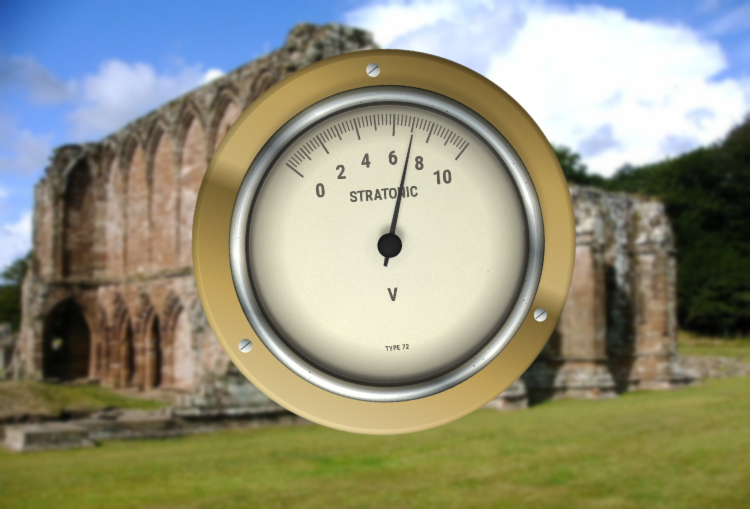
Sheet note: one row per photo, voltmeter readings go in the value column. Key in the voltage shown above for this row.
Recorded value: 7 V
